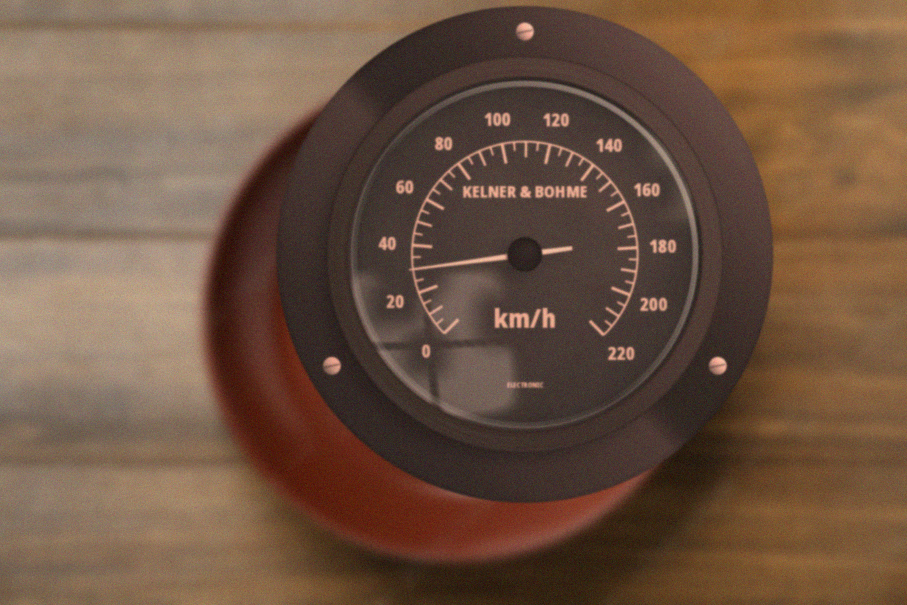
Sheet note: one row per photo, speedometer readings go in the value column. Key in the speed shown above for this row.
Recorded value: 30 km/h
